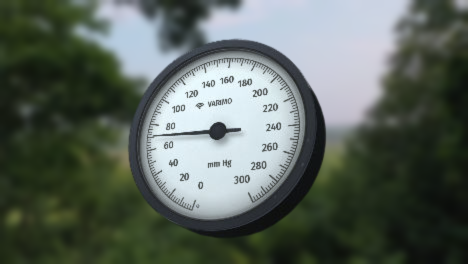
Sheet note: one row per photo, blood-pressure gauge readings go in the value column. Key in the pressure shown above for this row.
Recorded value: 70 mmHg
